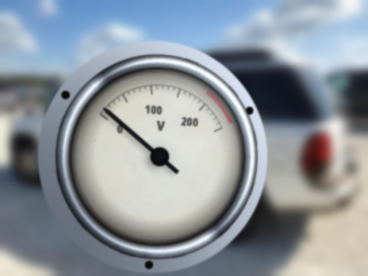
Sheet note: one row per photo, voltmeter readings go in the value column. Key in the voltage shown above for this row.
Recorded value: 10 V
